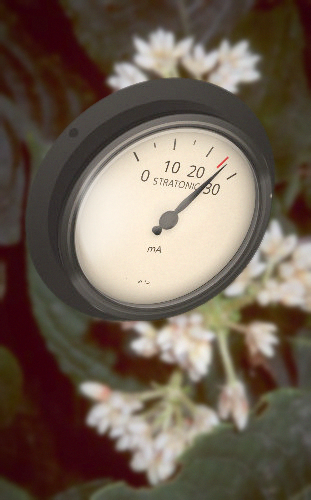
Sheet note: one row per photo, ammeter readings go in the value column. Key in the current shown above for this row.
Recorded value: 25 mA
